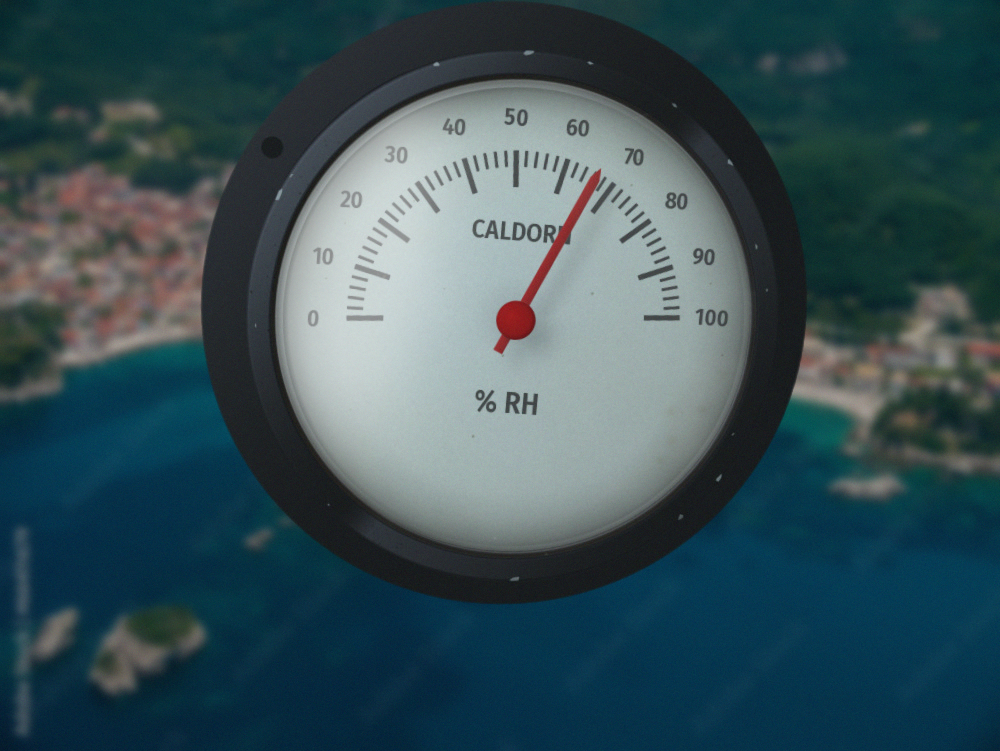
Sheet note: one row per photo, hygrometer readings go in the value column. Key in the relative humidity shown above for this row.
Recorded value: 66 %
